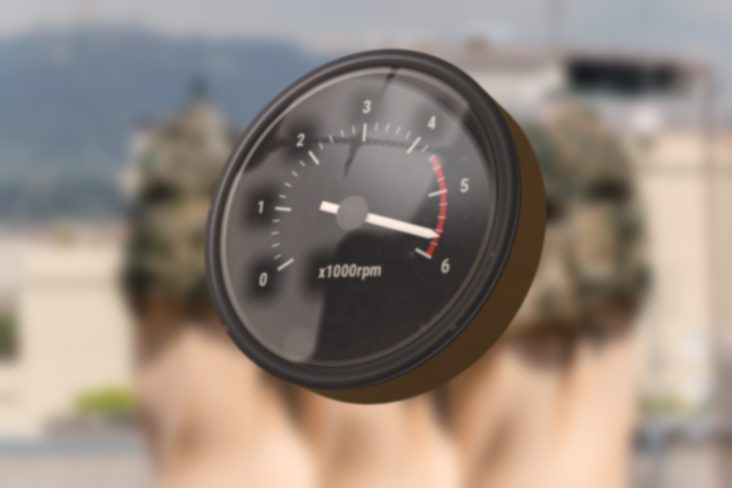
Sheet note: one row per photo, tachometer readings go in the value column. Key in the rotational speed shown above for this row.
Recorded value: 5700 rpm
